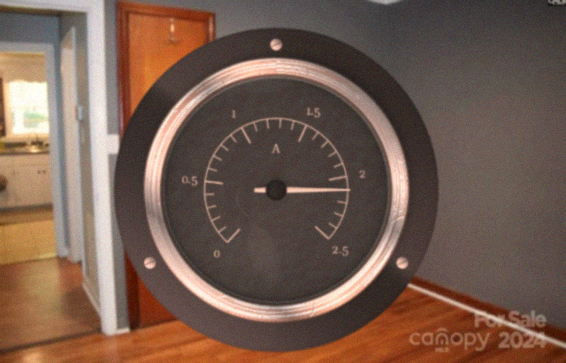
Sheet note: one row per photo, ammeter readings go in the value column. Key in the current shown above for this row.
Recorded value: 2.1 A
